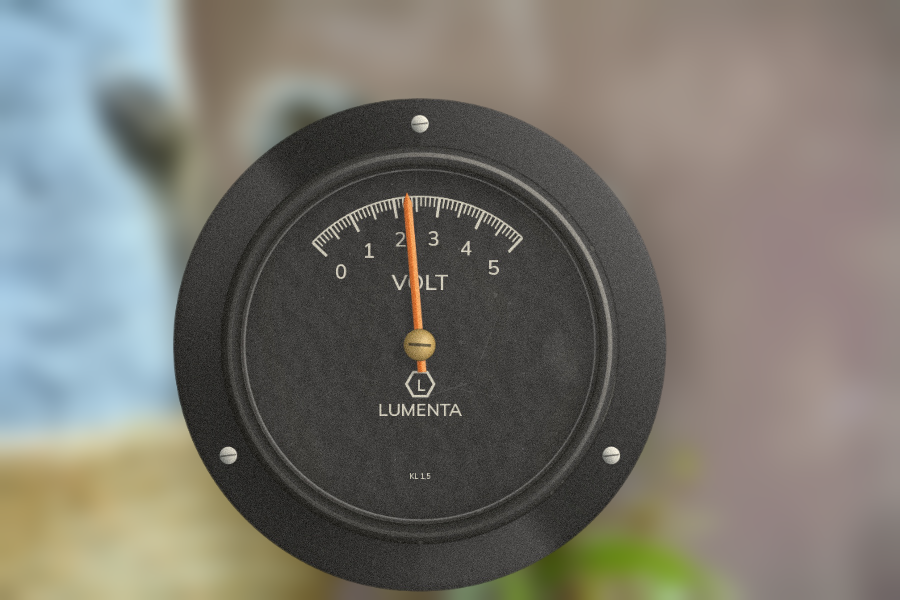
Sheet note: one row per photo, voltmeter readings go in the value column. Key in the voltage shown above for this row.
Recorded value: 2.3 V
